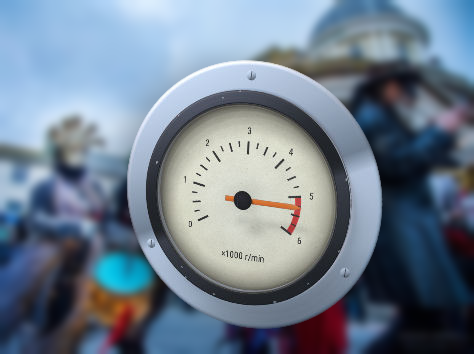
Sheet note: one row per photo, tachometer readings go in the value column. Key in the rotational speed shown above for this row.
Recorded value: 5250 rpm
